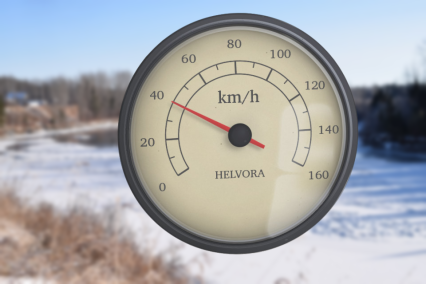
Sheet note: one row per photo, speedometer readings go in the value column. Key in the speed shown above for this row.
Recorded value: 40 km/h
